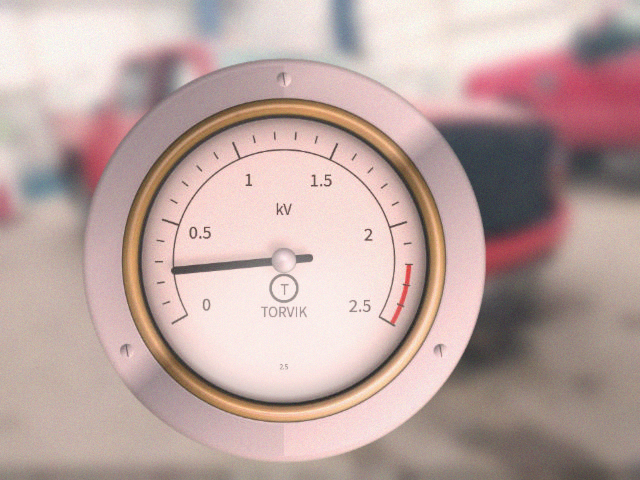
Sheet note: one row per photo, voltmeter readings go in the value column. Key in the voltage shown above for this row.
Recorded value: 0.25 kV
